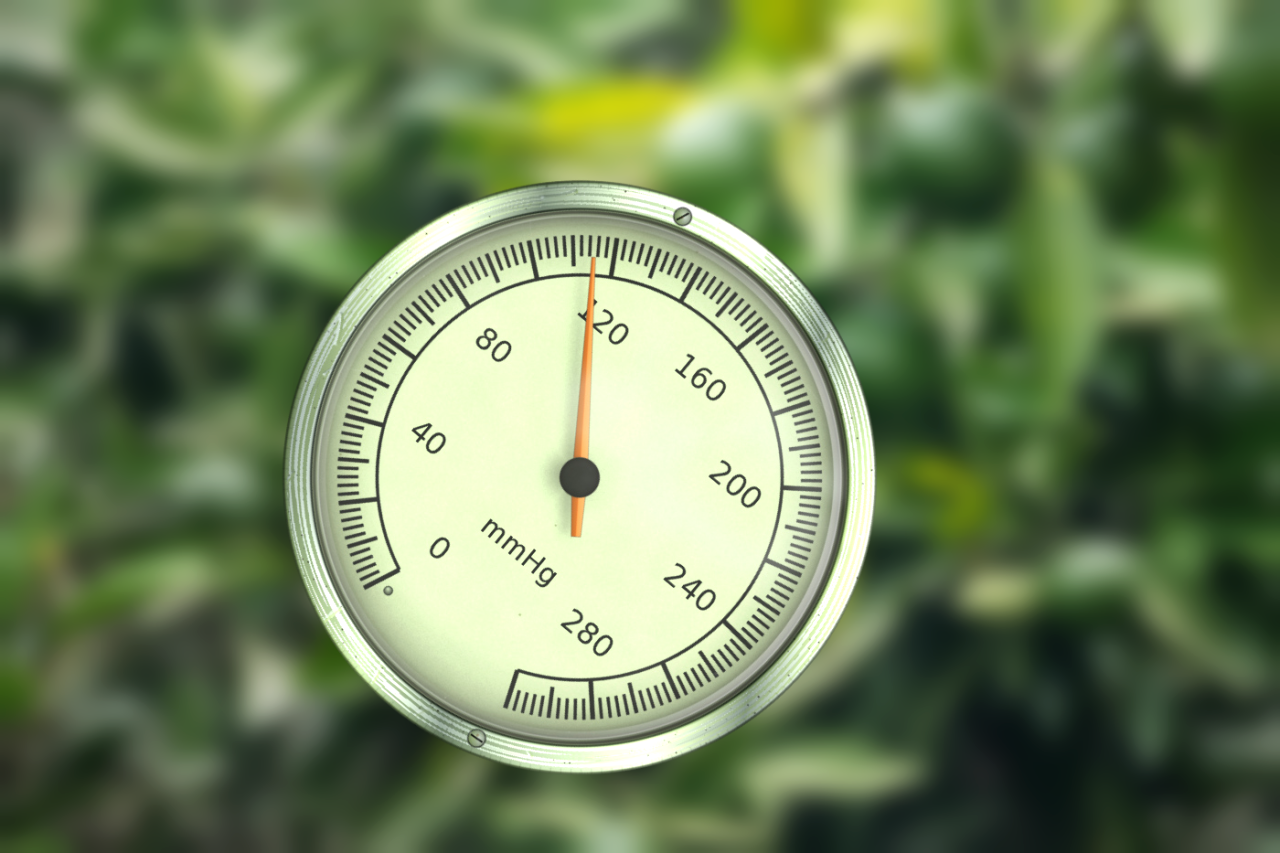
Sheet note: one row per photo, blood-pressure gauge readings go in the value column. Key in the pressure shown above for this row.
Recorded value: 115 mmHg
